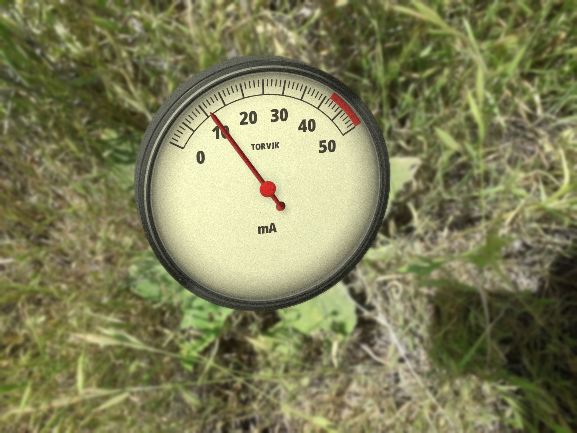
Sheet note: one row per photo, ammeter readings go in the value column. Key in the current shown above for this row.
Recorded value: 11 mA
